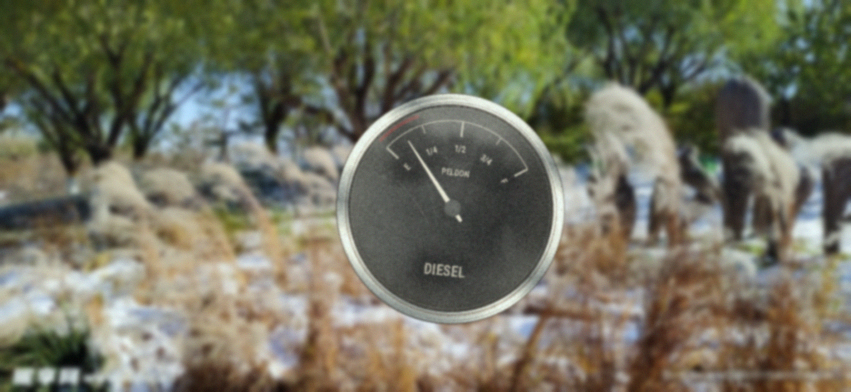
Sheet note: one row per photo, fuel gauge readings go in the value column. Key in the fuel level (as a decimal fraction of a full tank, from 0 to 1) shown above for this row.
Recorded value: 0.125
